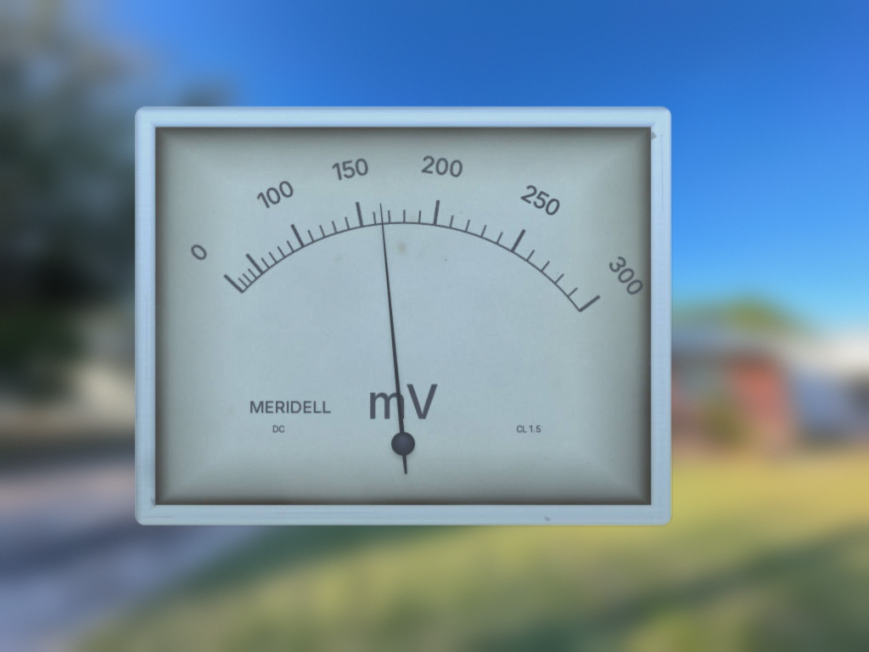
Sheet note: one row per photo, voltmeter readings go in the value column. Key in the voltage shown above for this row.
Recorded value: 165 mV
